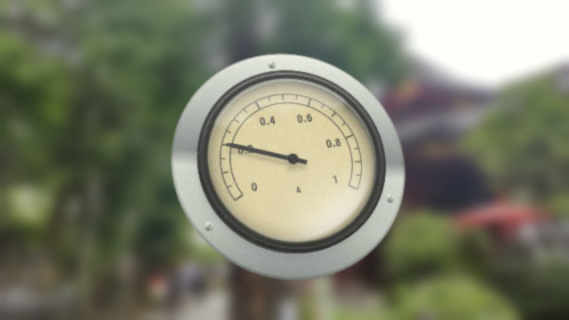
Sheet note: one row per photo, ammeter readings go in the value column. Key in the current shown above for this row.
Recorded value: 0.2 A
